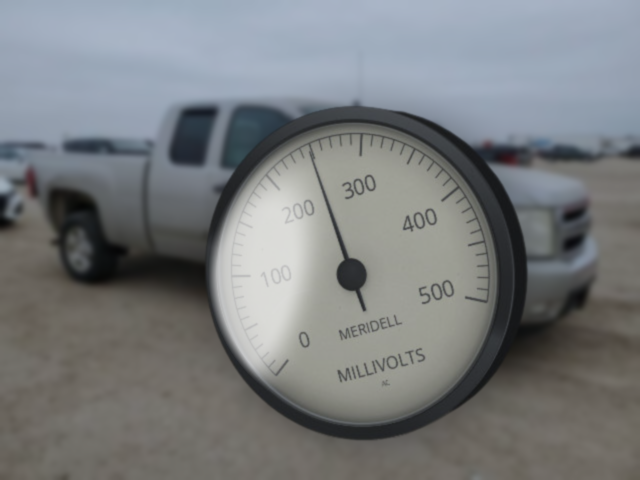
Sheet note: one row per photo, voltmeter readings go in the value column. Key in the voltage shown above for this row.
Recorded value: 250 mV
